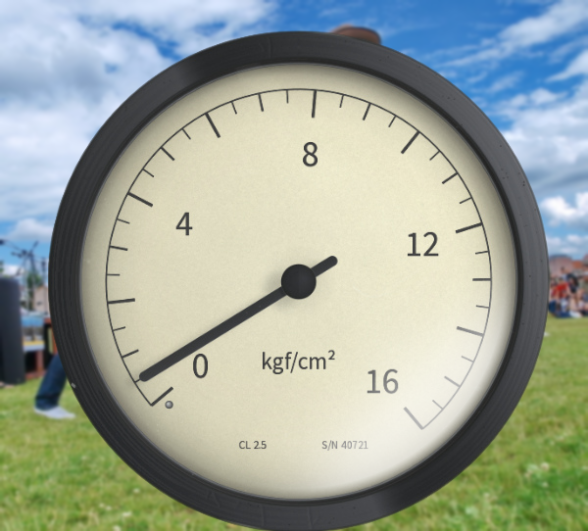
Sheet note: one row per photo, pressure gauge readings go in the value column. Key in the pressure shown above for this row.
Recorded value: 0.5 kg/cm²
